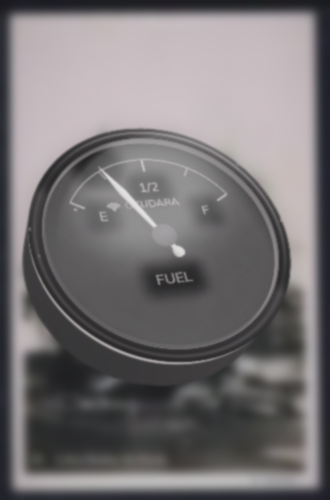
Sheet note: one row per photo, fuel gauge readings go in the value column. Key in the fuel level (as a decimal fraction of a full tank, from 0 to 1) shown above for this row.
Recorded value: 0.25
